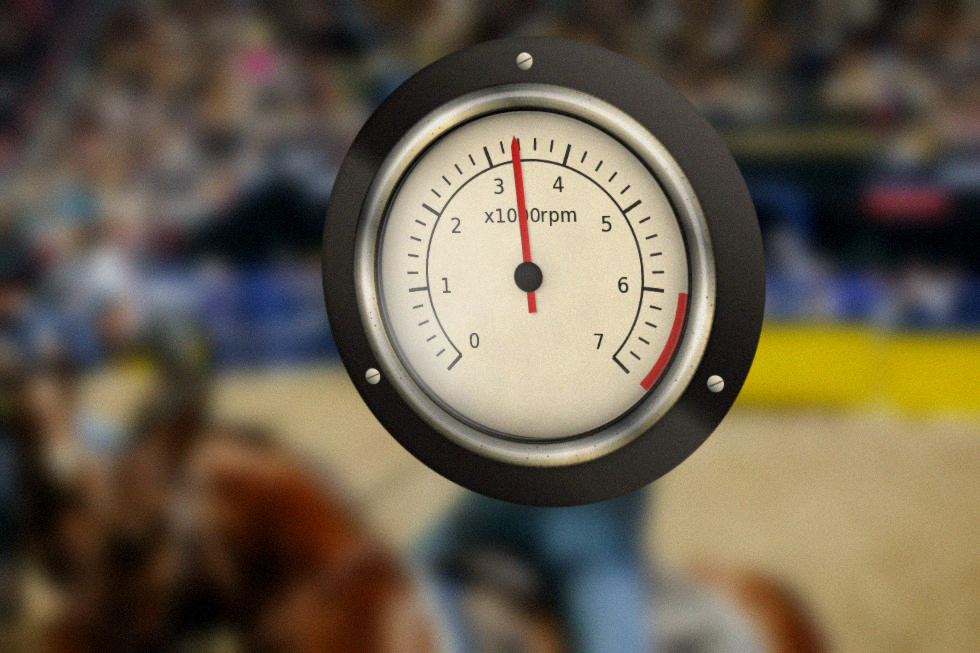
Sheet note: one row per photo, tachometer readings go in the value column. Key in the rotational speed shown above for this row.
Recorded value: 3400 rpm
